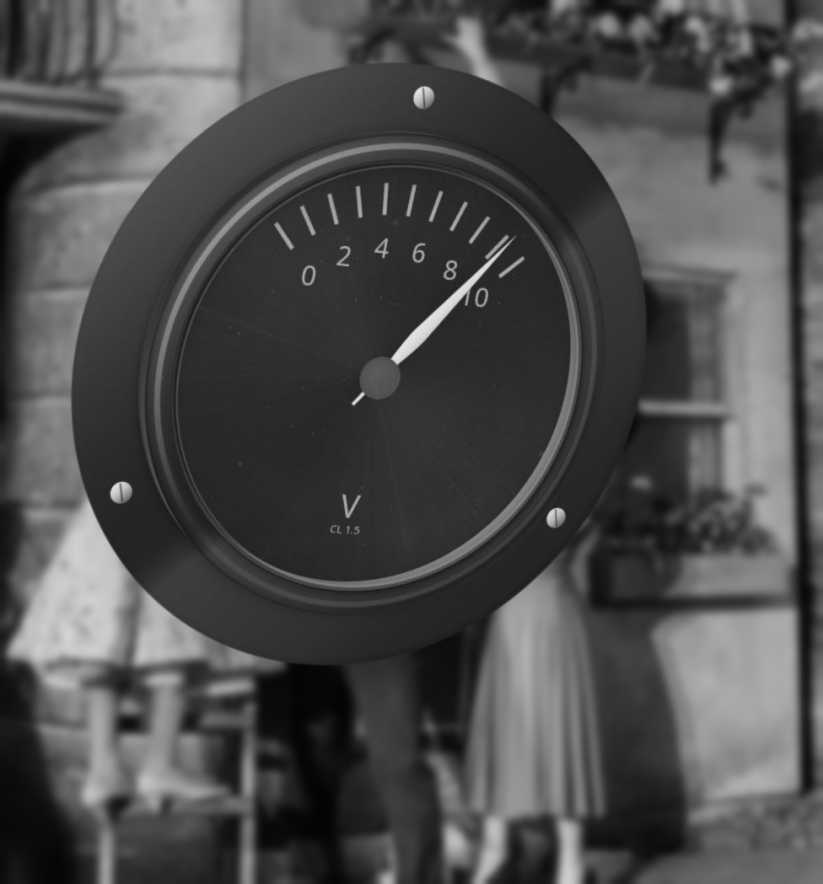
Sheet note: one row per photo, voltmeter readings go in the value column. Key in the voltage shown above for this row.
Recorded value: 9 V
